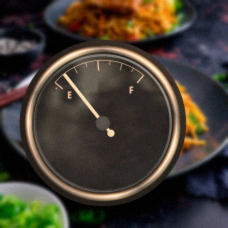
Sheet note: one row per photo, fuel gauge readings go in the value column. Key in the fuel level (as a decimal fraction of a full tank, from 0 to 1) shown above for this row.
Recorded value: 0.125
